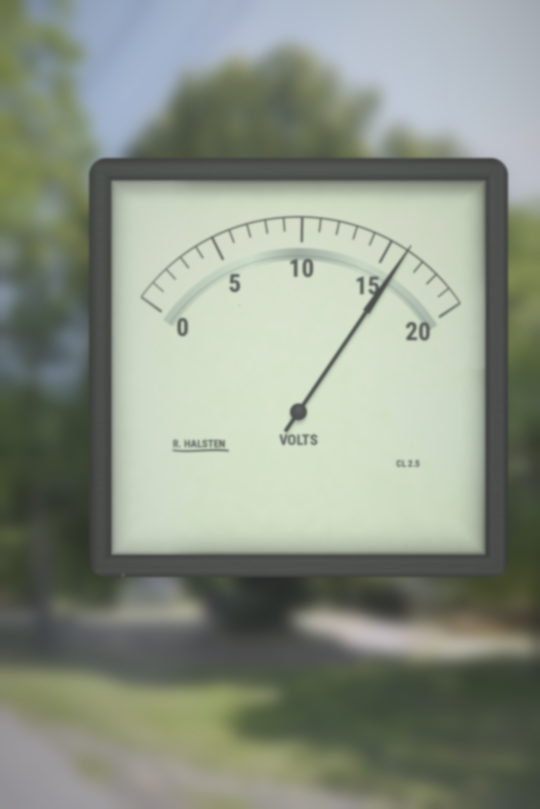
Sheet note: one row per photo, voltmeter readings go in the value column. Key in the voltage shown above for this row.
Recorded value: 16 V
